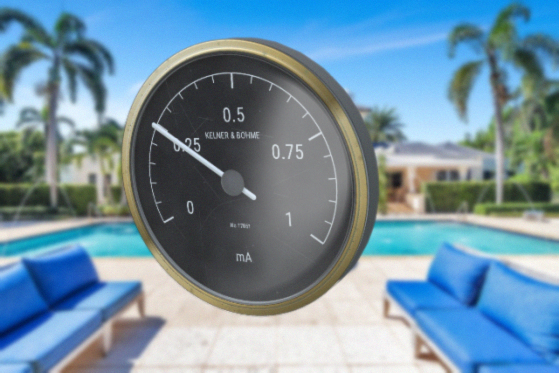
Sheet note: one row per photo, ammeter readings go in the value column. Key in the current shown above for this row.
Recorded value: 0.25 mA
